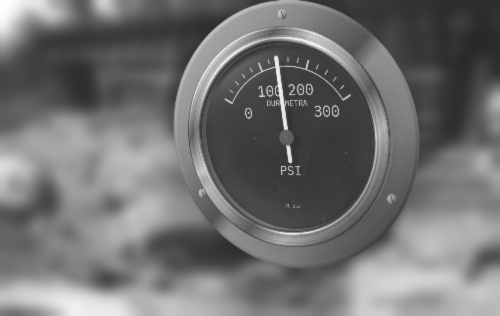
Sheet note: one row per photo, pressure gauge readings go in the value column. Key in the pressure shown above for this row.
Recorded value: 140 psi
